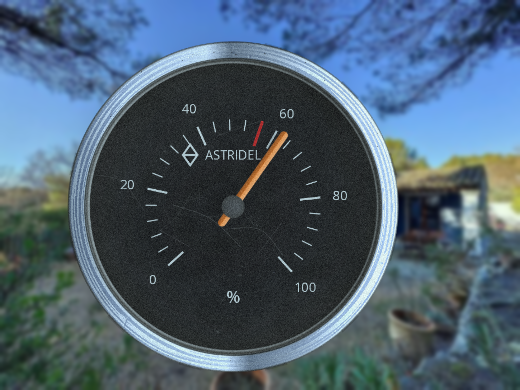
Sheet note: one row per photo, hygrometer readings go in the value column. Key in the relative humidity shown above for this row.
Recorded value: 62 %
